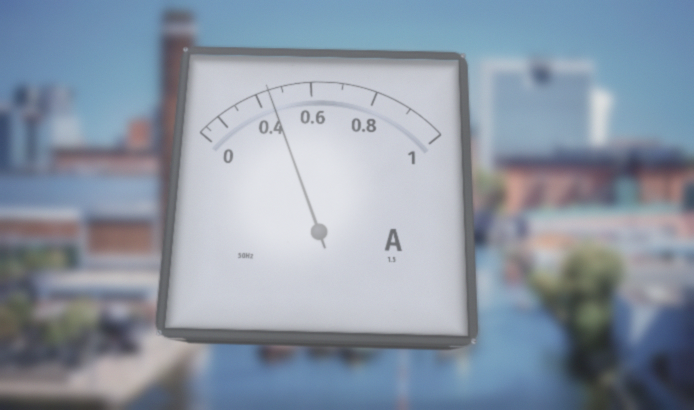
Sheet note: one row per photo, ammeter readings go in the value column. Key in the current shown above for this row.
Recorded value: 0.45 A
